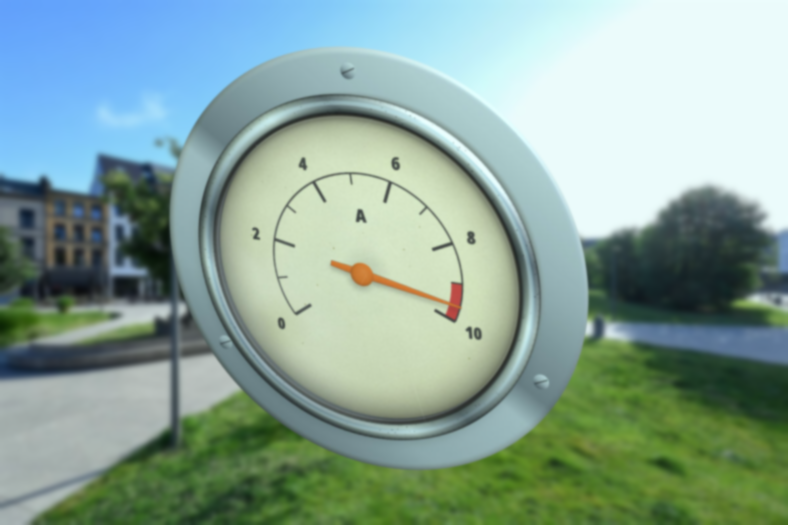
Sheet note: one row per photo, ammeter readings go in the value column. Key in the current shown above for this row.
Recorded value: 9.5 A
